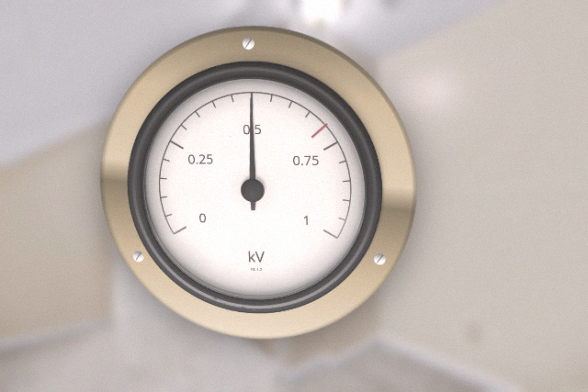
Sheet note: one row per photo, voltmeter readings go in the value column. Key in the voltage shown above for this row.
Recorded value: 0.5 kV
